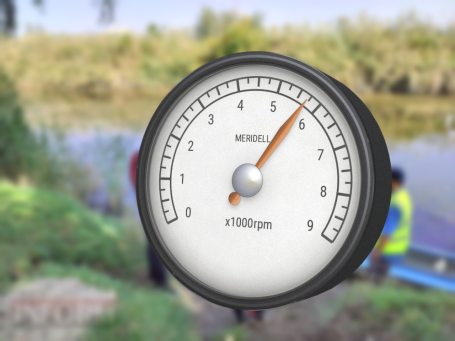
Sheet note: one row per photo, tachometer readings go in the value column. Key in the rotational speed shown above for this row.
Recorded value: 5750 rpm
